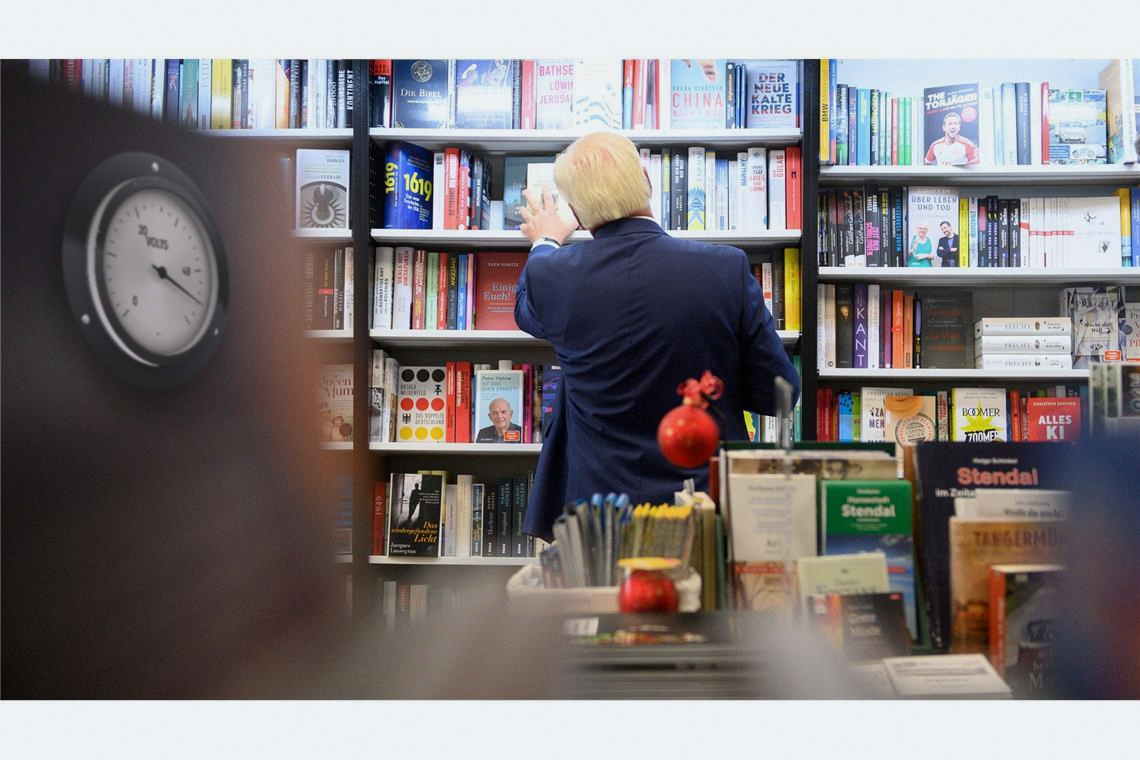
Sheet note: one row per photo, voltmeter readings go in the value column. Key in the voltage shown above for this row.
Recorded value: 46 V
